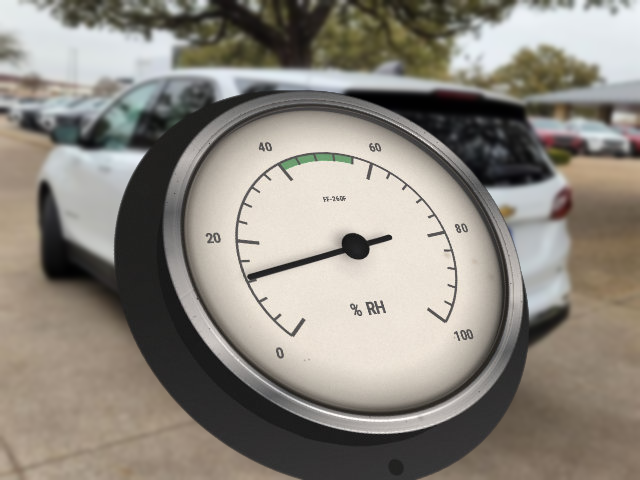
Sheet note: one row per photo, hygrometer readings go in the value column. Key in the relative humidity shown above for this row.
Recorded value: 12 %
